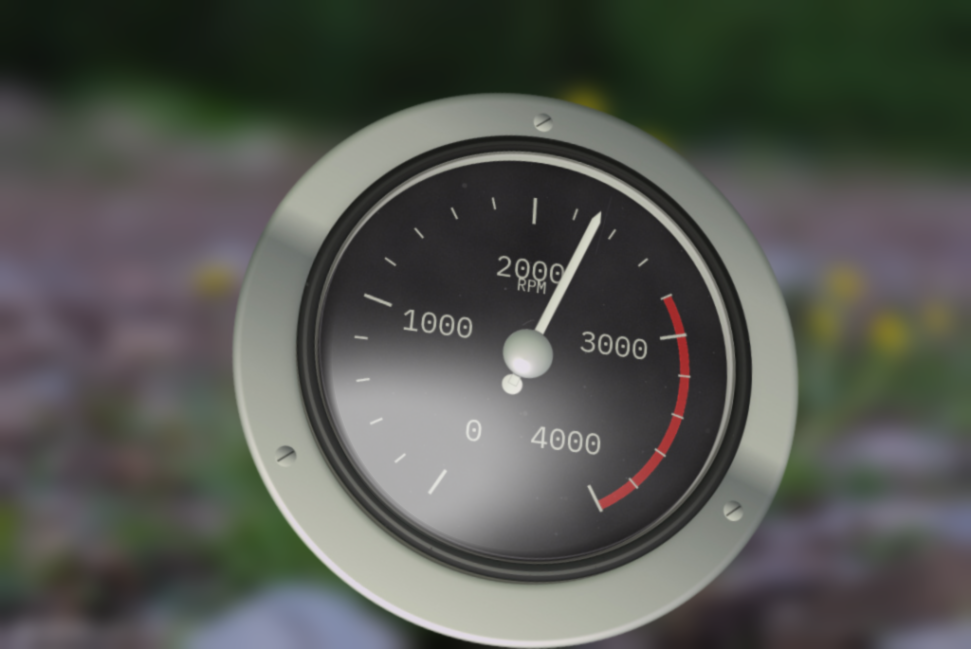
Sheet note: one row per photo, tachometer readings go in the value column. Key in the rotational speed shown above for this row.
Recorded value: 2300 rpm
